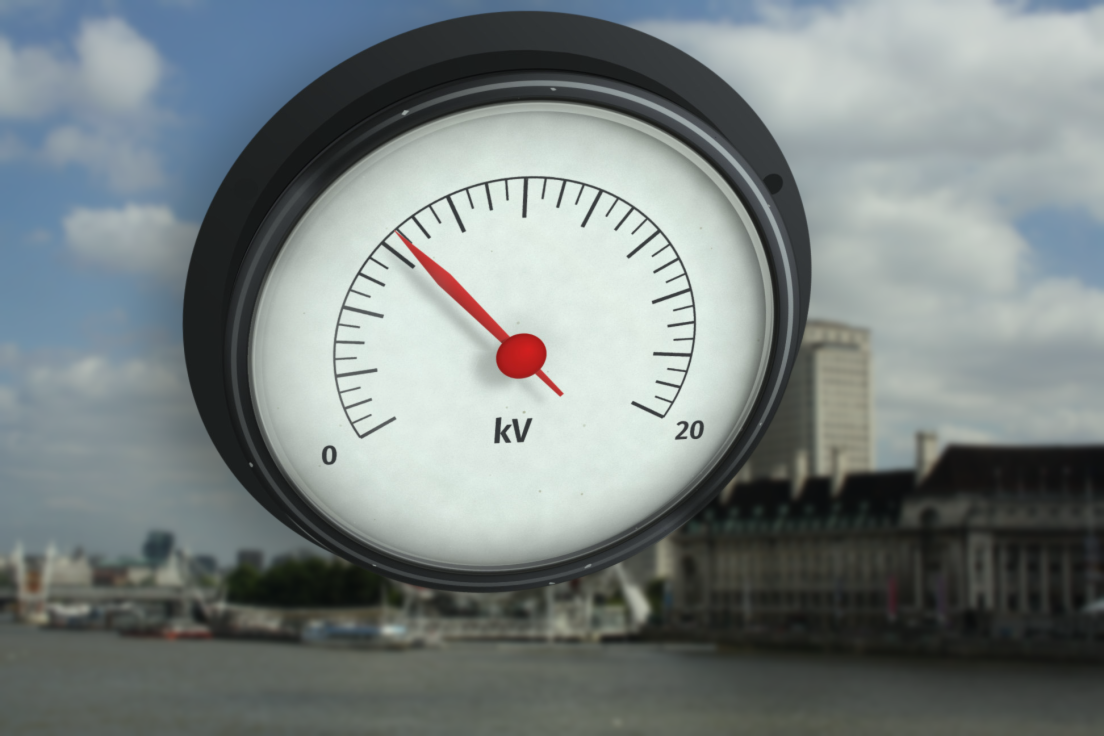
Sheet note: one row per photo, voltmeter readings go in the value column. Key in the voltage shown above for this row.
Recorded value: 6.5 kV
